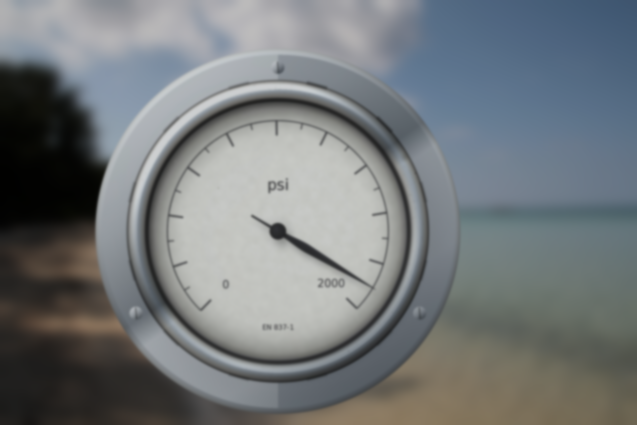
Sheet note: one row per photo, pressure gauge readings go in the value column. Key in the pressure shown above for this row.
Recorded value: 1900 psi
